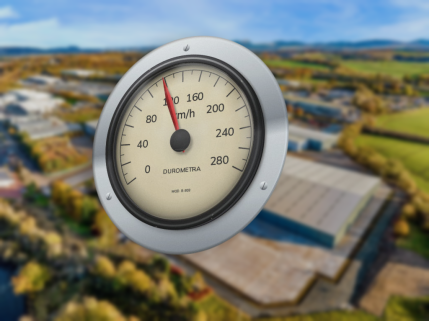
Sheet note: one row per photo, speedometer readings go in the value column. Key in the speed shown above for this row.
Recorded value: 120 km/h
